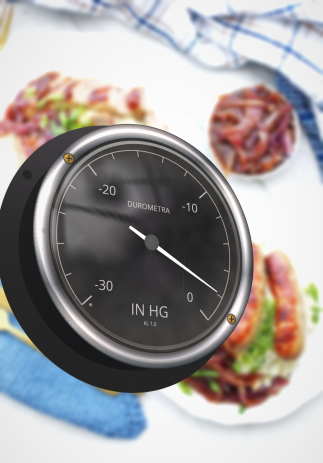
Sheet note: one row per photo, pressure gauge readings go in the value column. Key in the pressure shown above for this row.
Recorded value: -2 inHg
